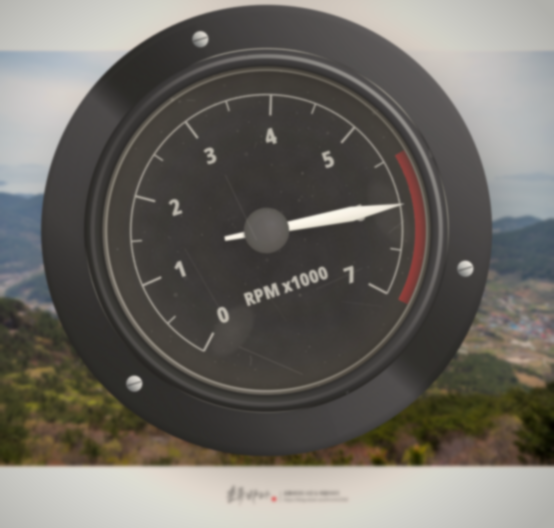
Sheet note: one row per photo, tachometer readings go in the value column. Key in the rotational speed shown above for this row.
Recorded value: 6000 rpm
